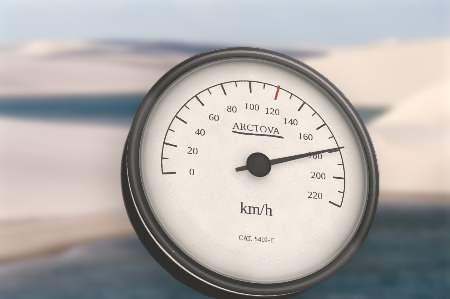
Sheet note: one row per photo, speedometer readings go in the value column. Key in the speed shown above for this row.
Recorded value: 180 km/h
